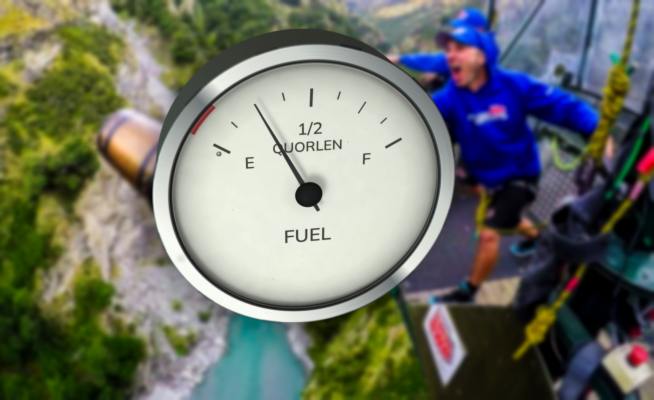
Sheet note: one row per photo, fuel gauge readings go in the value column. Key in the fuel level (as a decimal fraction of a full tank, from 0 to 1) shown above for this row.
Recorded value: 0.25
